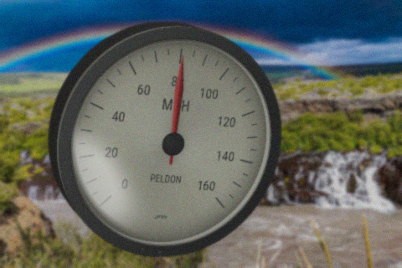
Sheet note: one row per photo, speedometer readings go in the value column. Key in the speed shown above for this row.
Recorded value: 80 mph
